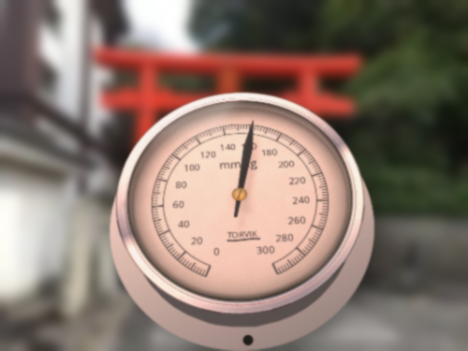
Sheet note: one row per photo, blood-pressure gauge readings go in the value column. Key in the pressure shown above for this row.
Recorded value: 160 mmHg
